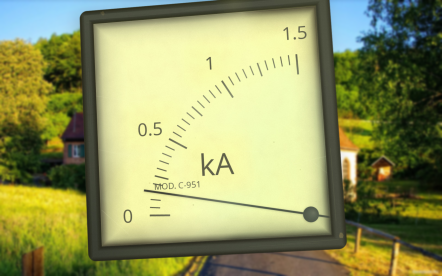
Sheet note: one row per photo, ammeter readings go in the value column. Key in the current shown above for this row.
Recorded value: 0.15 kA
